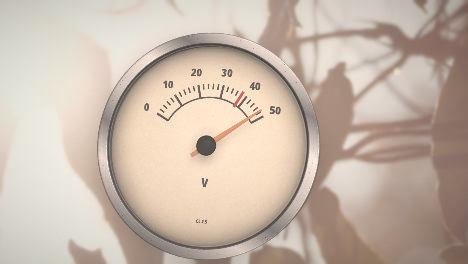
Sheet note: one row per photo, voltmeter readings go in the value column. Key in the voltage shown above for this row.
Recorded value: 48 V
